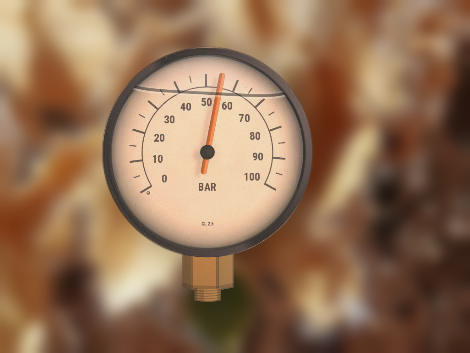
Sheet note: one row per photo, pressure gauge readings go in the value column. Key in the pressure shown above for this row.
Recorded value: 55 bar
